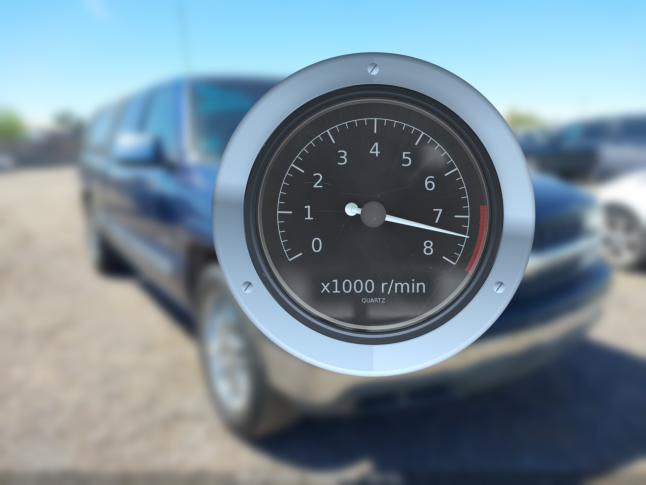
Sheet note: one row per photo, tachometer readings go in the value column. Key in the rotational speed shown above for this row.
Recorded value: 7400 rpm
